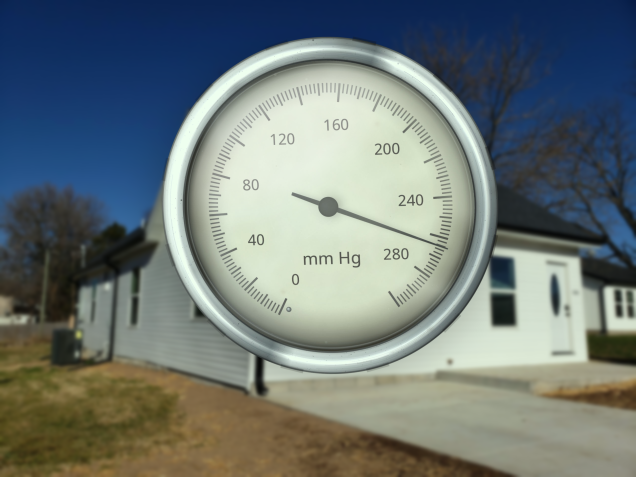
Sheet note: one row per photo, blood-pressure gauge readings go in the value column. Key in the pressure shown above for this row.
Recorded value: 264 mmHg
